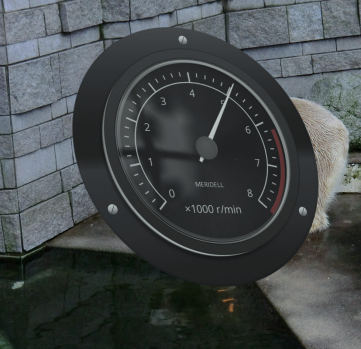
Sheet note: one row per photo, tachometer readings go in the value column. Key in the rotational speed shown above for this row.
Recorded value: 5000 rpm
